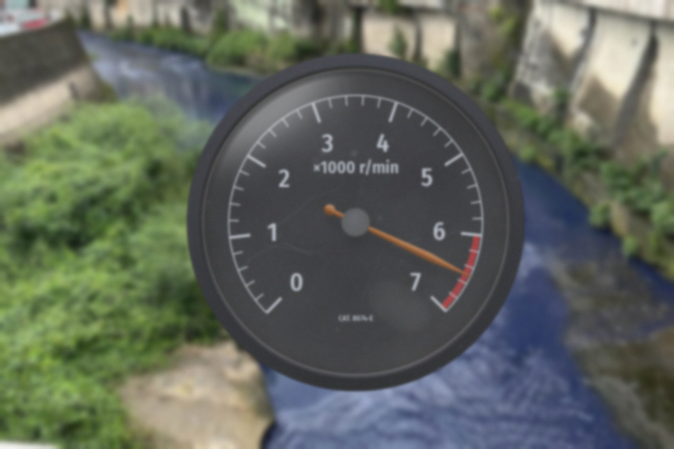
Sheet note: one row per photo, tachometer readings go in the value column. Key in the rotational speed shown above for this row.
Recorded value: 6500 rpm
